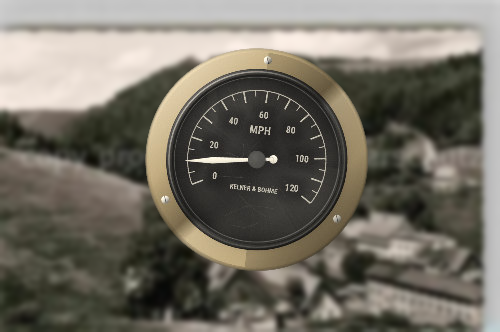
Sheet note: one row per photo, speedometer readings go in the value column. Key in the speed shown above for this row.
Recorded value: 10 mph
